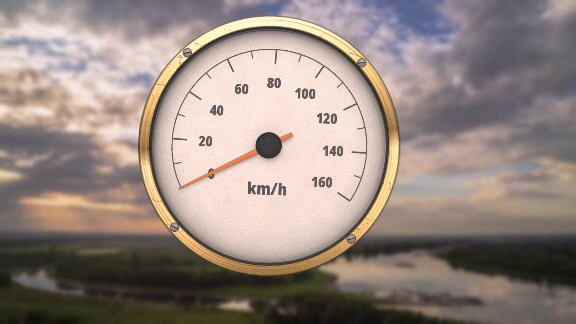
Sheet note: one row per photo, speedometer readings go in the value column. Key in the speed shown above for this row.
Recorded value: 0 km/h
